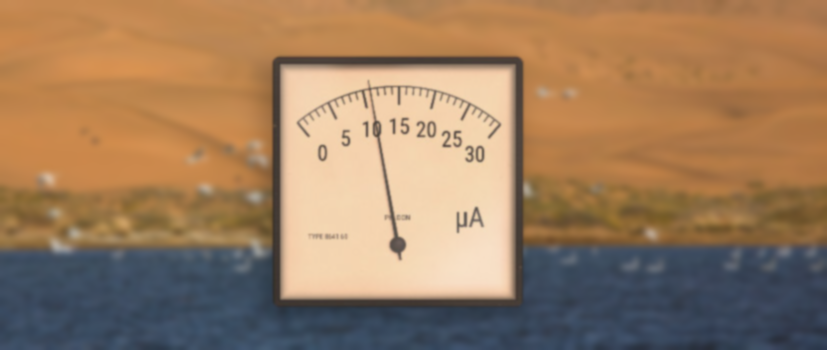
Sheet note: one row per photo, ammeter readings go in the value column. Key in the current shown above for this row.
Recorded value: 11 µA
